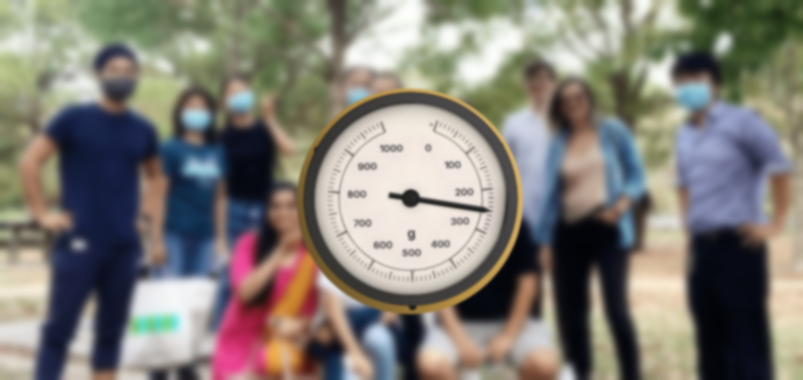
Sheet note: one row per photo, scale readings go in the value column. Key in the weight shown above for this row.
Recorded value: 250 g
